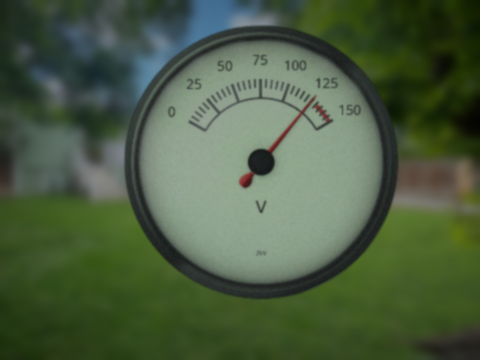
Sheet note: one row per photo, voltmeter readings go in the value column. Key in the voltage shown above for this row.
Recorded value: 125 V
